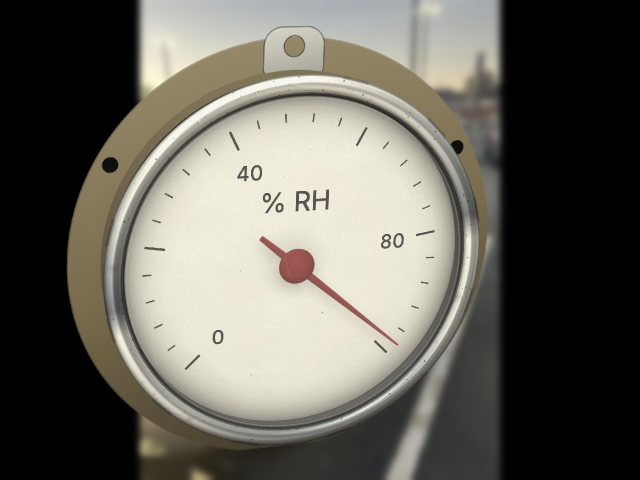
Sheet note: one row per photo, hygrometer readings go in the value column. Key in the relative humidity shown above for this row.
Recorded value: 98 %
